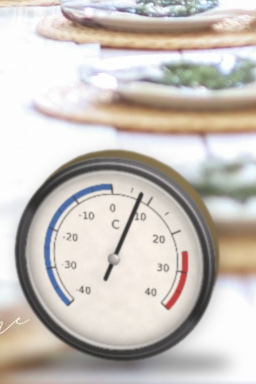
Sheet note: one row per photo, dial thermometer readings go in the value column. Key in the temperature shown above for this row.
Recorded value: 7.5 °C
